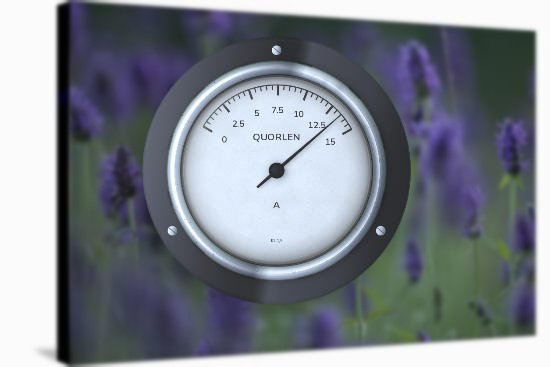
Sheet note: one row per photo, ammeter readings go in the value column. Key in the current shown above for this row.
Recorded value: 13.5 A
